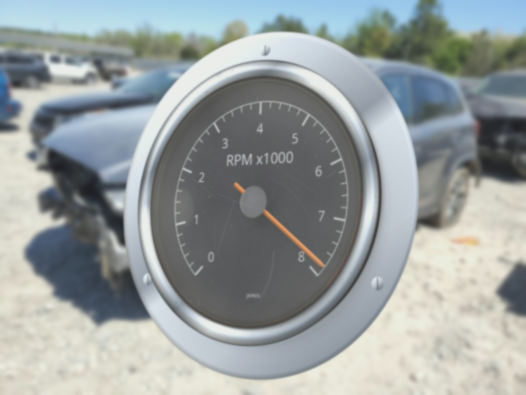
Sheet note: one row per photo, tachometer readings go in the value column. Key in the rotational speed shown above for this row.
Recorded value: 7800 rpm
